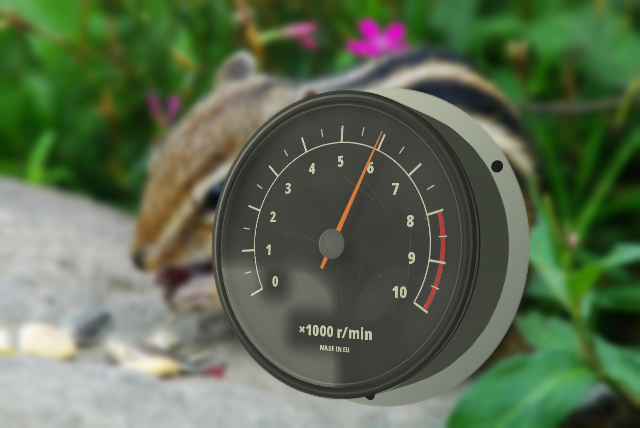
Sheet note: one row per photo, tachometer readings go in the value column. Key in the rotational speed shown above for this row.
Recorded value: 6000 rpm
